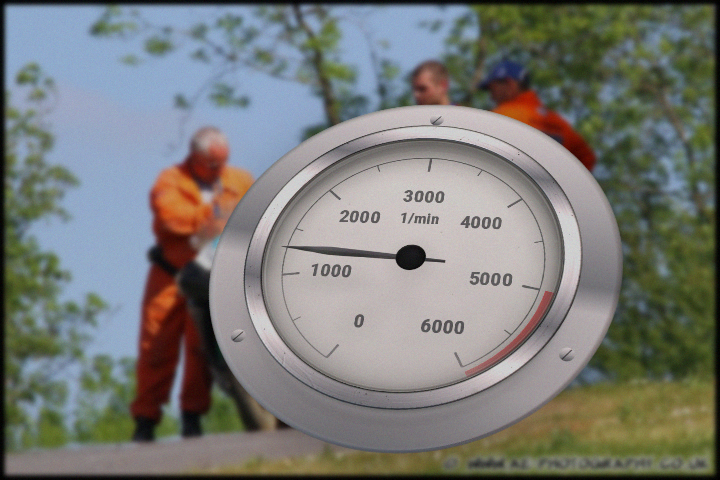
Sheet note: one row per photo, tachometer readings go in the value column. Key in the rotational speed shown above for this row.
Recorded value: 1250 rpm
